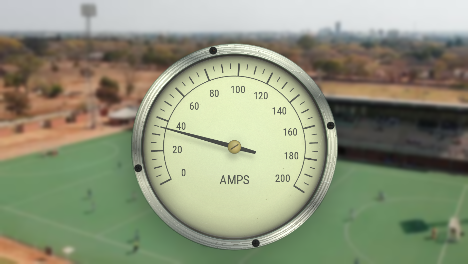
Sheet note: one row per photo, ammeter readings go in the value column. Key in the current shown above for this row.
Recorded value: 35 A
